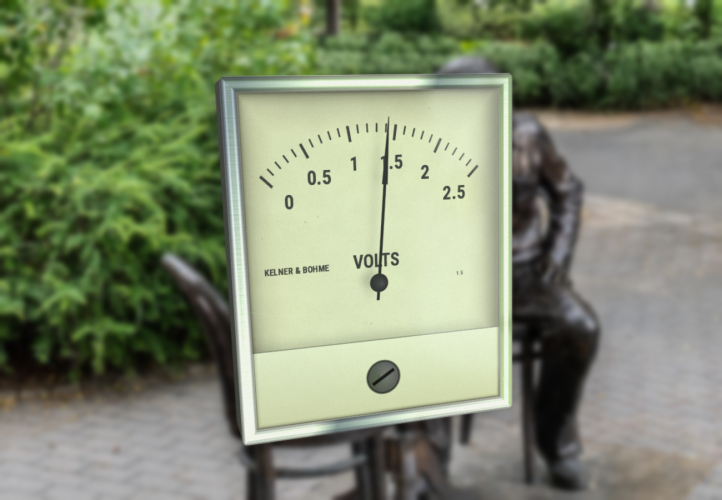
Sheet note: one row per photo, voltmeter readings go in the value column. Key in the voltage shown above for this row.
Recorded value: 1.4 V
